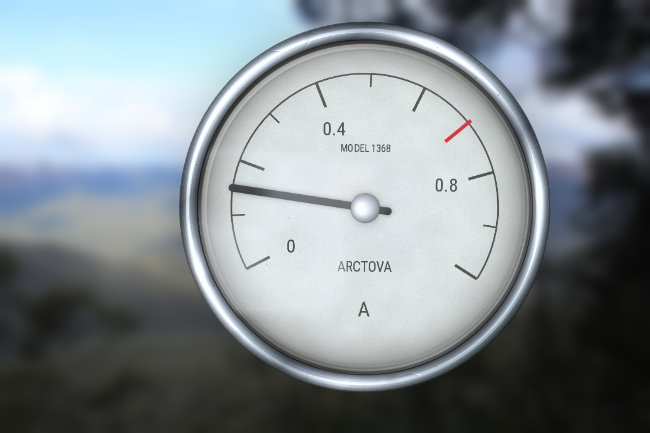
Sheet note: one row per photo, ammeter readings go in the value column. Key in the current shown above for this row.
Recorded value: 0.15 A
